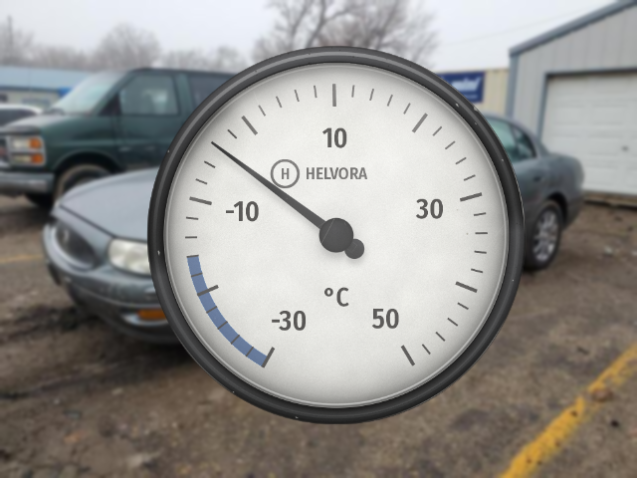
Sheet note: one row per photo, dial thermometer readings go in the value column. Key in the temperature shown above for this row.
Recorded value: -4 °C
